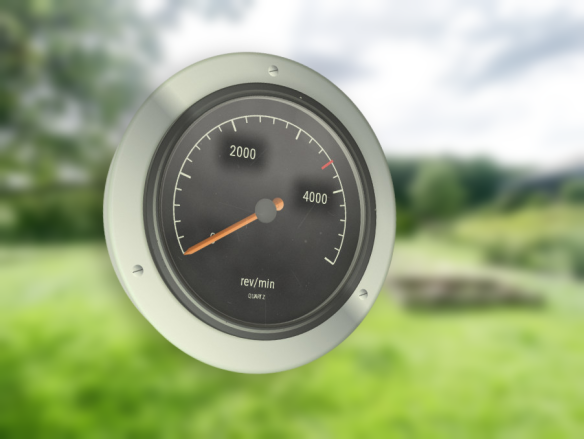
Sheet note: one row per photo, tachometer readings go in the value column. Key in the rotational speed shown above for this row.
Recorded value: 0 rpm
